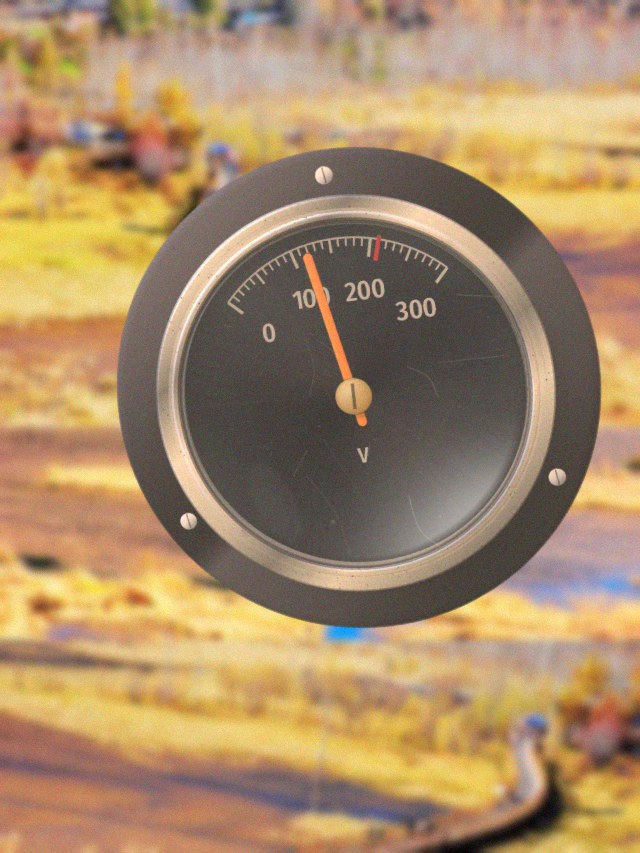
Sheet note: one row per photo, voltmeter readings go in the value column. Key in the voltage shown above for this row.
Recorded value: 120 V
